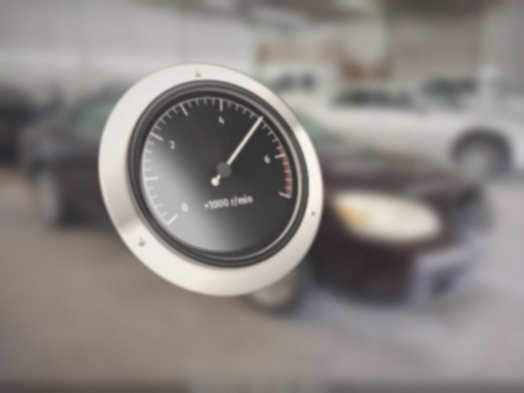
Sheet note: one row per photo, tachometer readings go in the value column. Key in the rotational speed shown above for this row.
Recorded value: 5000 rpm
